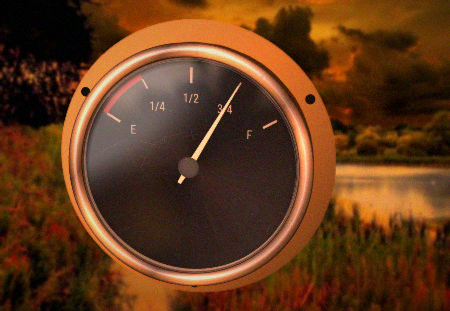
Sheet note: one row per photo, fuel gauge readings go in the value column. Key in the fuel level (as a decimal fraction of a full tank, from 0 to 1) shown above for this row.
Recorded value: 0.75
